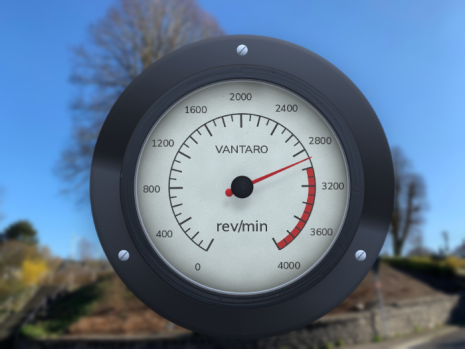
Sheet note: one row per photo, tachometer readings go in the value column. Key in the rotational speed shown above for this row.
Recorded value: 2900 rpm
